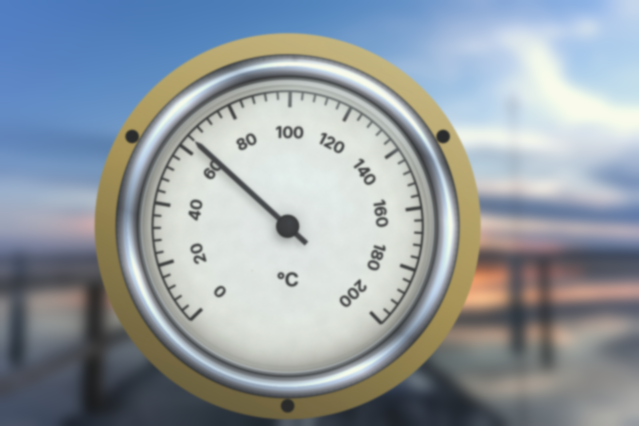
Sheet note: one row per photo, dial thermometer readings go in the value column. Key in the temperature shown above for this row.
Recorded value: 64 °C
